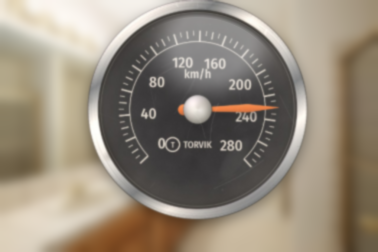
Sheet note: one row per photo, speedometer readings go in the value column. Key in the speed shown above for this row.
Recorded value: 230 km/h
